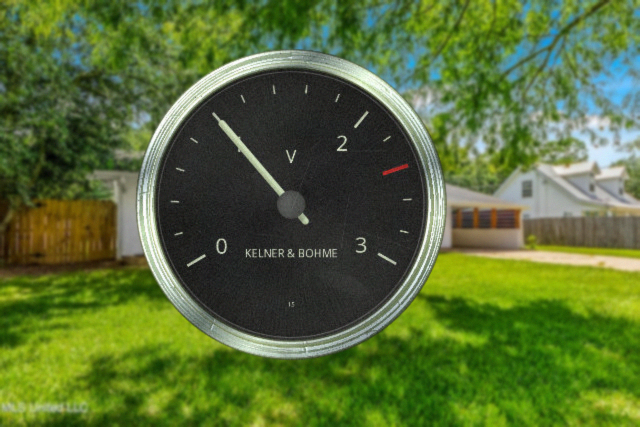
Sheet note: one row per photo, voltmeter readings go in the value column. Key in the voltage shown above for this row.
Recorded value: 1 V
